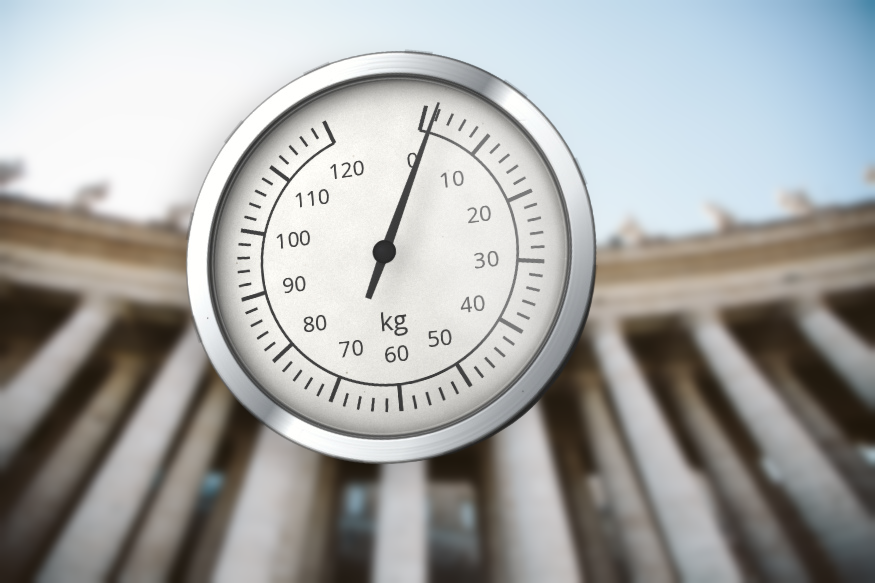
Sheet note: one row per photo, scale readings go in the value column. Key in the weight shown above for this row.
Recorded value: 2 kg
